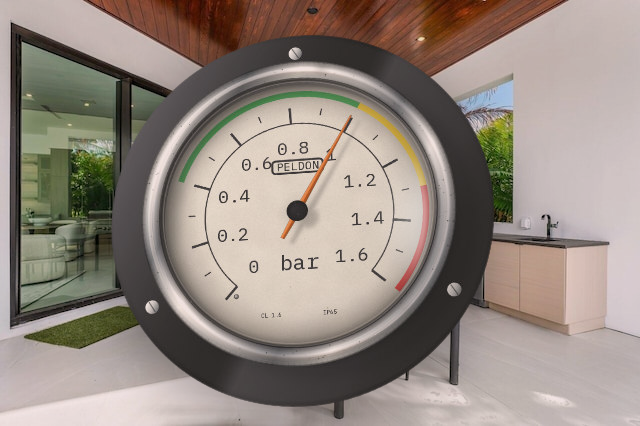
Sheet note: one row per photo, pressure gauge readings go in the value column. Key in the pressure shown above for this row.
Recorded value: 1 bar
